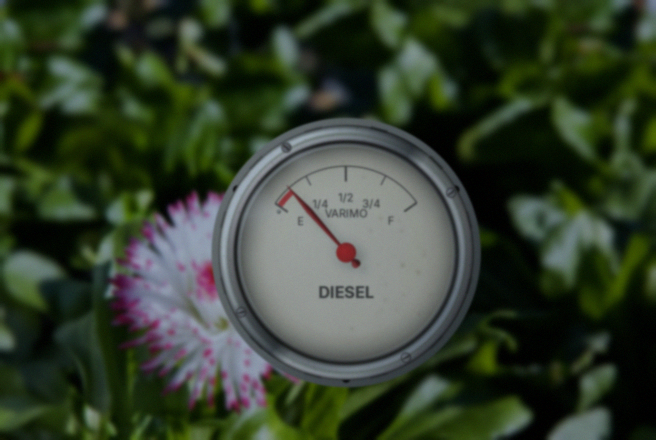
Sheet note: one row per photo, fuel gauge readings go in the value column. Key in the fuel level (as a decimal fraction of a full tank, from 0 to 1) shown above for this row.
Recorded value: 0.125
